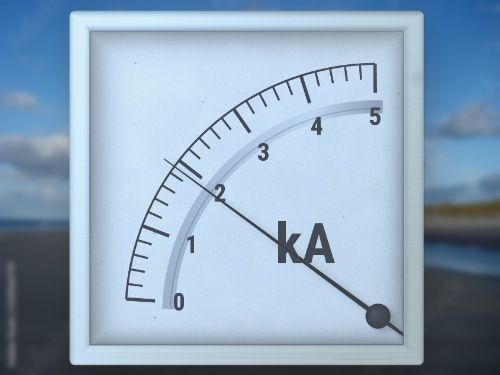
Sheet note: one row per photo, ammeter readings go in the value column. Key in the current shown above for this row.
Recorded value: 1.9 kA
